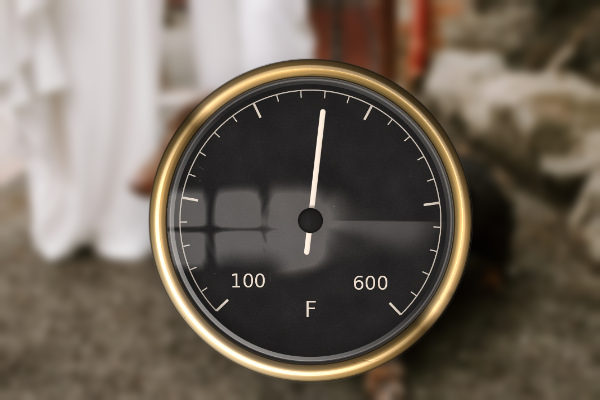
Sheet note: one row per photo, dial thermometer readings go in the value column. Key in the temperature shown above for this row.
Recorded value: 360 °F
